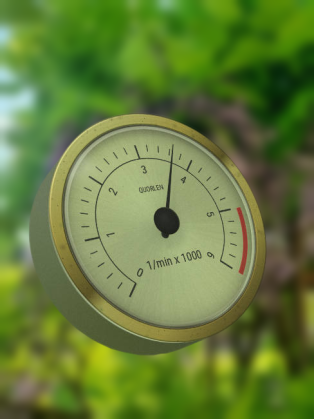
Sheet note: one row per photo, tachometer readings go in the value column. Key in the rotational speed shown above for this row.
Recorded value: 3600 rpm
